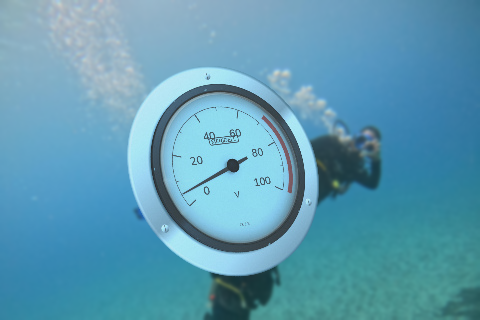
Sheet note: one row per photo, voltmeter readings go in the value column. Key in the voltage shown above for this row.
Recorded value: 5 V
